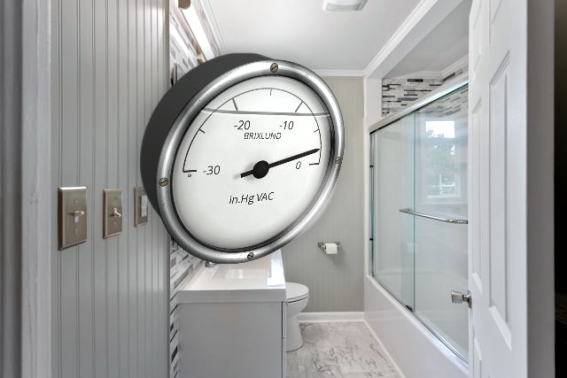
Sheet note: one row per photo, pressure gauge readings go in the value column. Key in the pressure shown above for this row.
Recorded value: -2.5 inHg
